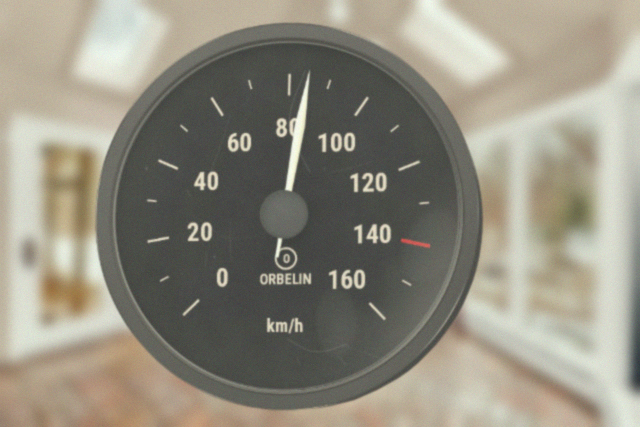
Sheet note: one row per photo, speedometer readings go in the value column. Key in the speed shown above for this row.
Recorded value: 85 km/h
